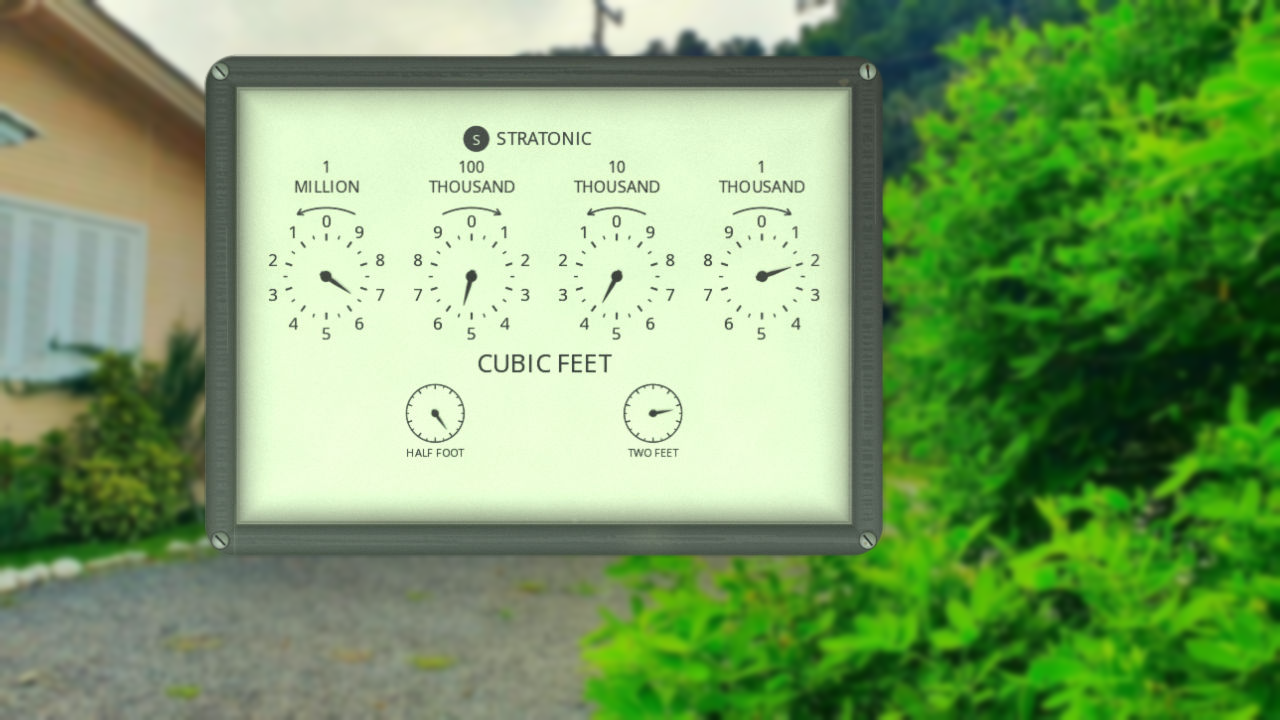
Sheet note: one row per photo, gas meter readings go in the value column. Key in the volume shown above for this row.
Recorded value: 654200 ft³
